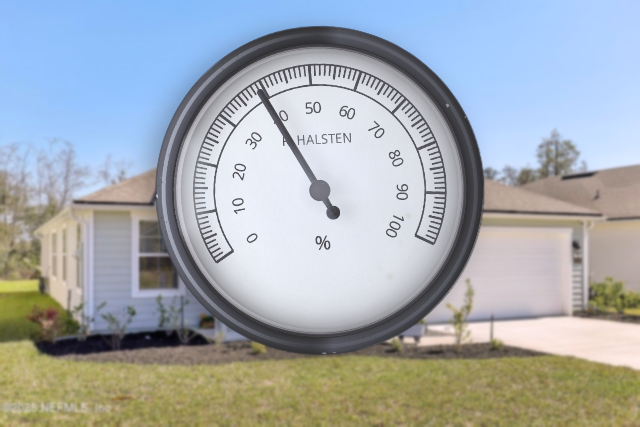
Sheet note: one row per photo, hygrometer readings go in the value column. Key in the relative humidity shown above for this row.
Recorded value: 39 %
